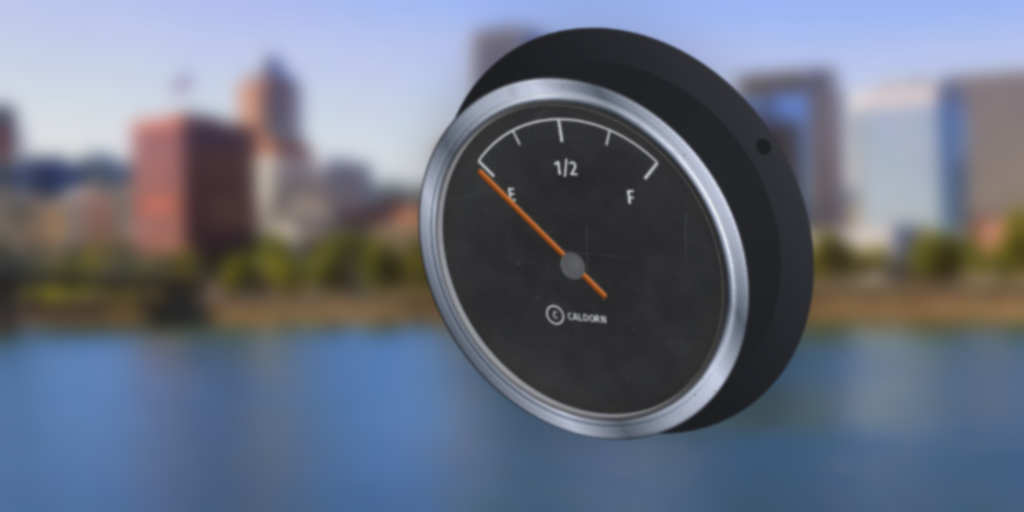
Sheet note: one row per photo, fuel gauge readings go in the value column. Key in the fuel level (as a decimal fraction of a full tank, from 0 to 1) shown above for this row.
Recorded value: 0
